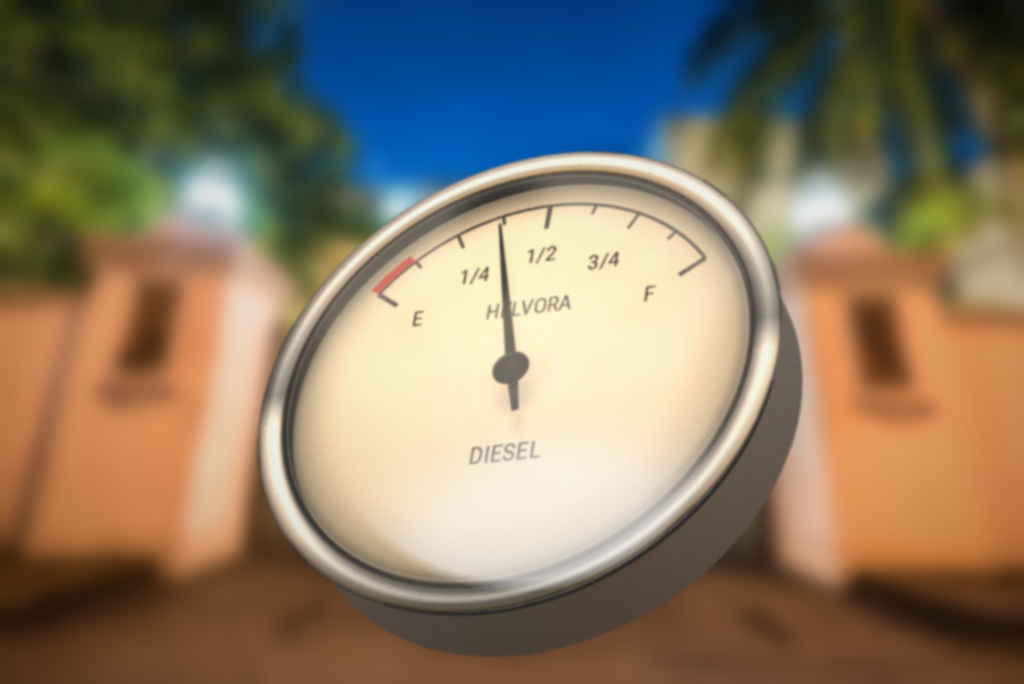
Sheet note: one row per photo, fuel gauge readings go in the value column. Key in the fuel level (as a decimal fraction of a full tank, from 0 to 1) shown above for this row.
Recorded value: 0.375
